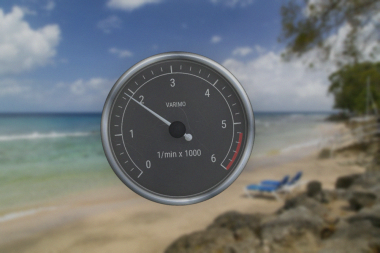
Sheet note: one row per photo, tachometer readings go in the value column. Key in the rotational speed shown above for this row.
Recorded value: 1900 rpm
